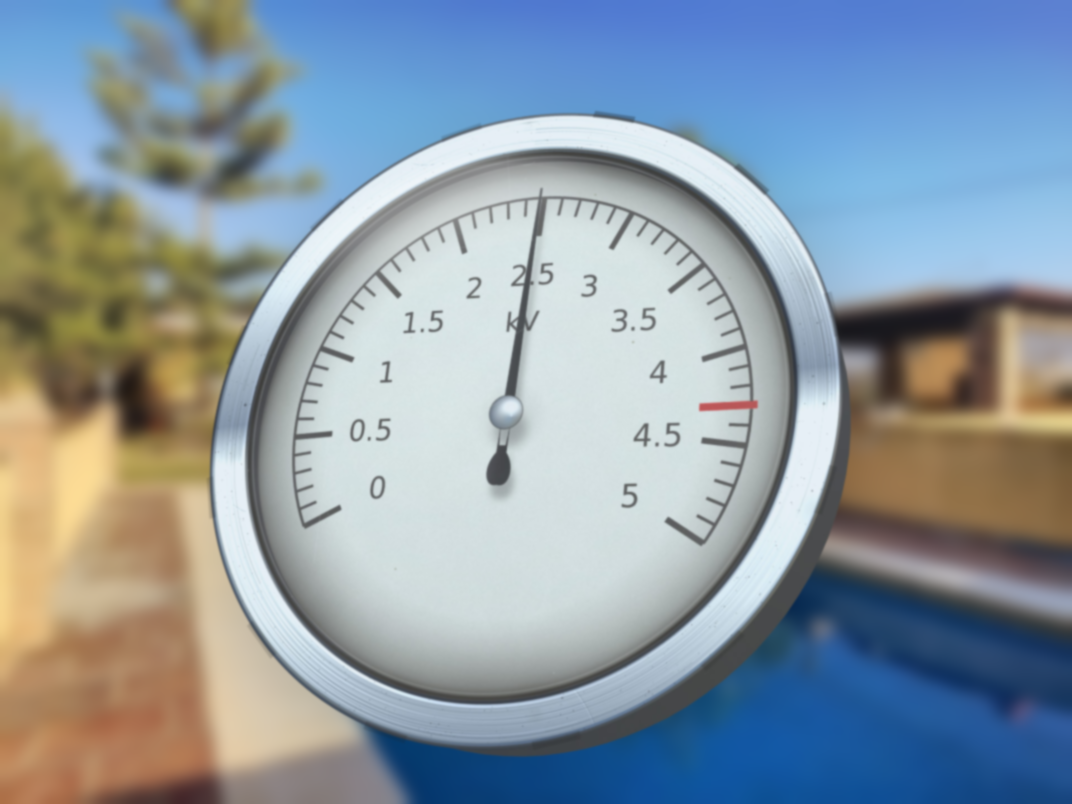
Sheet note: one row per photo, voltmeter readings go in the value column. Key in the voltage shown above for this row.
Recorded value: 2.5 kV
